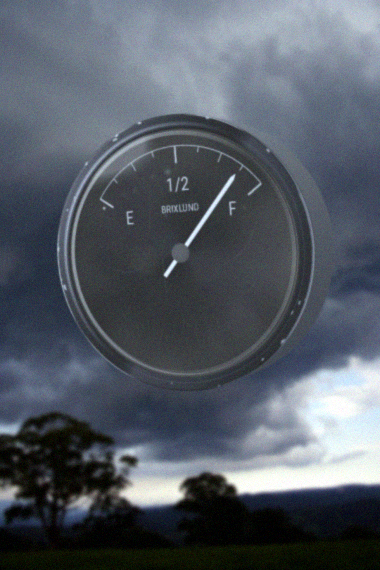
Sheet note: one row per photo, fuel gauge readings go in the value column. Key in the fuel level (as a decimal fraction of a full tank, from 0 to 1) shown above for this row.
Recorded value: 0.875
